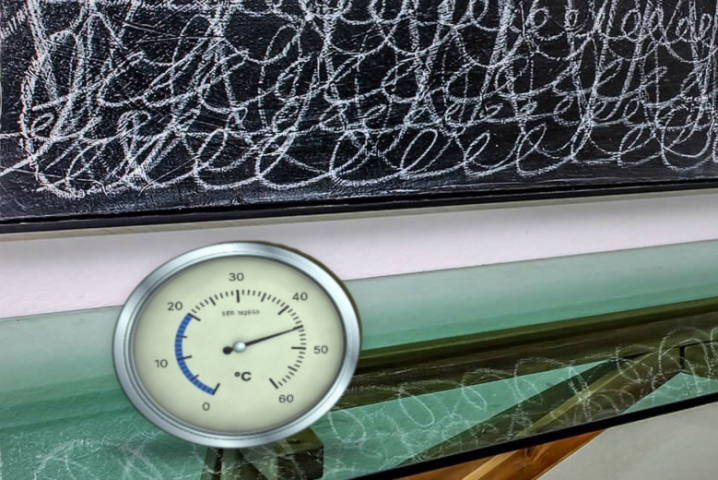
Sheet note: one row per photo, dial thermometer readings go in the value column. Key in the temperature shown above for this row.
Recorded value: 45 °C
